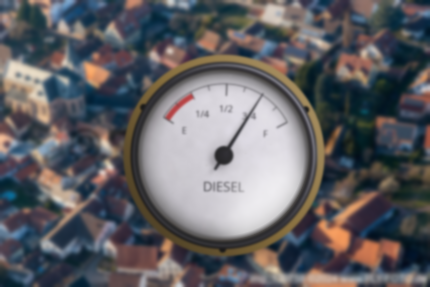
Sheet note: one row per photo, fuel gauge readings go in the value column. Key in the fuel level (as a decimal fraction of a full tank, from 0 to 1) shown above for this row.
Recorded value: 0.75
